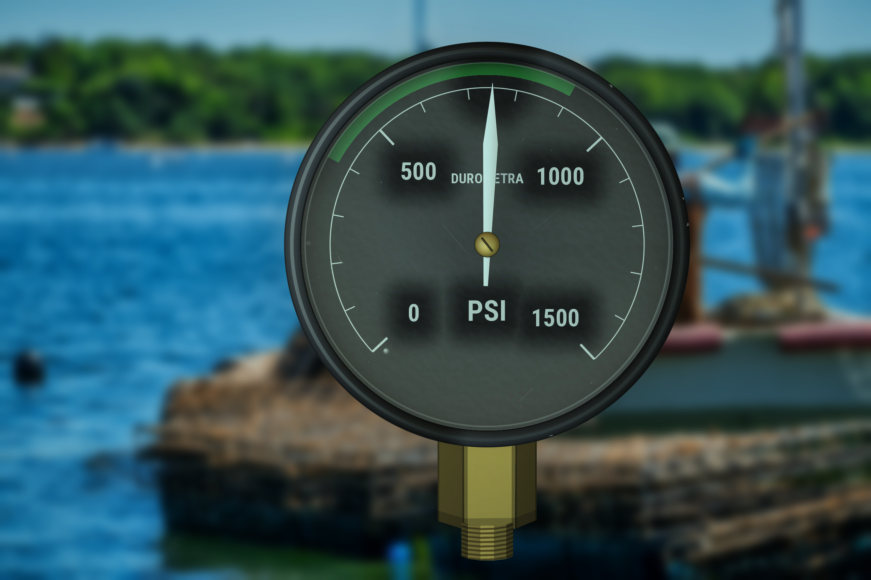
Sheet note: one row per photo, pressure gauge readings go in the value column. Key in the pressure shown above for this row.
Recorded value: 750 psi
